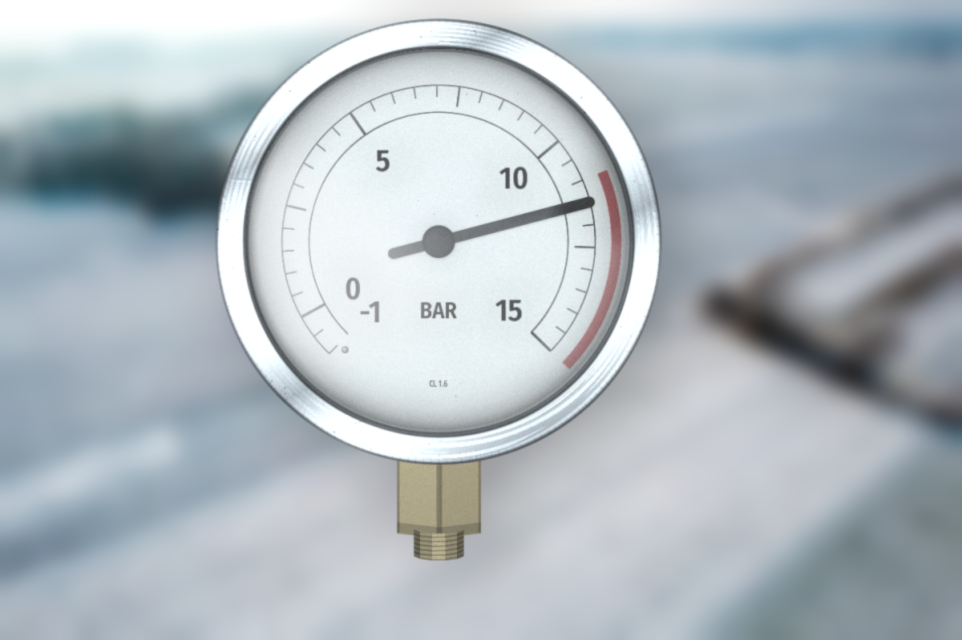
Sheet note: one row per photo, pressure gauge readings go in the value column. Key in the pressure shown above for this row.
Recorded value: 11.5 bar
